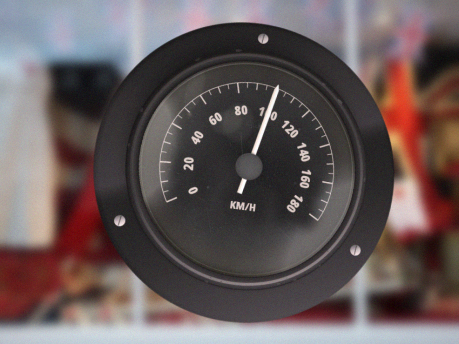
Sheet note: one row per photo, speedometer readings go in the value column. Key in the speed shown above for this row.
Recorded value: 100 km/h
